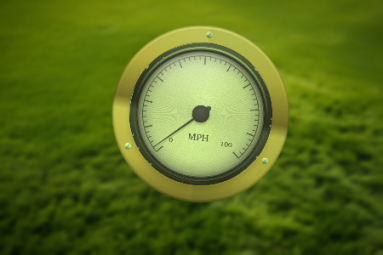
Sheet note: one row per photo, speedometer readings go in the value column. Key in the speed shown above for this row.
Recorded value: 2 mph
